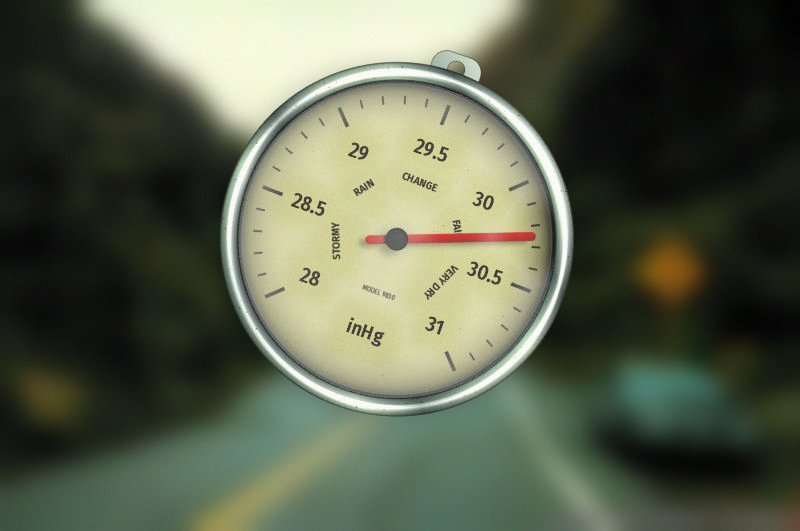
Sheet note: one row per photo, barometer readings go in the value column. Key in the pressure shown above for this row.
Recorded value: 30.25 inHg
